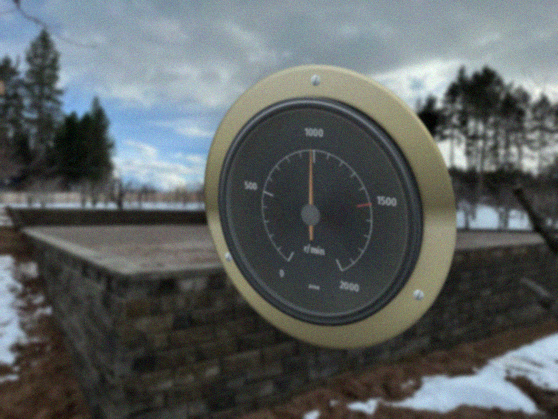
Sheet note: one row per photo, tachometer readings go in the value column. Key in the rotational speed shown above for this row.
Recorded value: 1000 rpm
